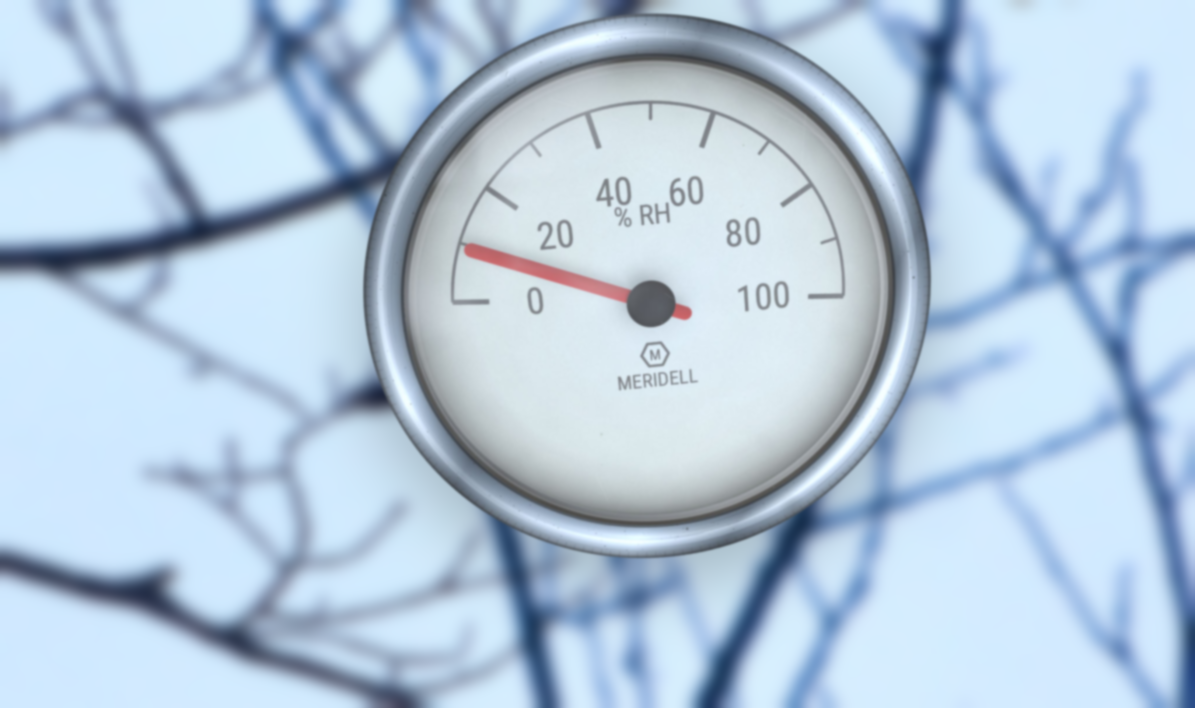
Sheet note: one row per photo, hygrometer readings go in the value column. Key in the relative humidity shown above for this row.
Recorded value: 10 %
